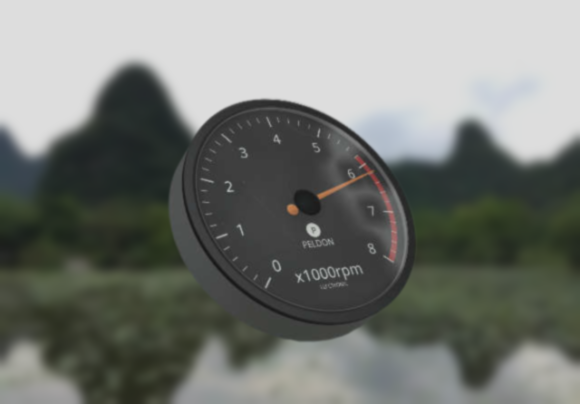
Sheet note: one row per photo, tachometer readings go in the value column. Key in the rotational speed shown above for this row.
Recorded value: 6200 rpm
